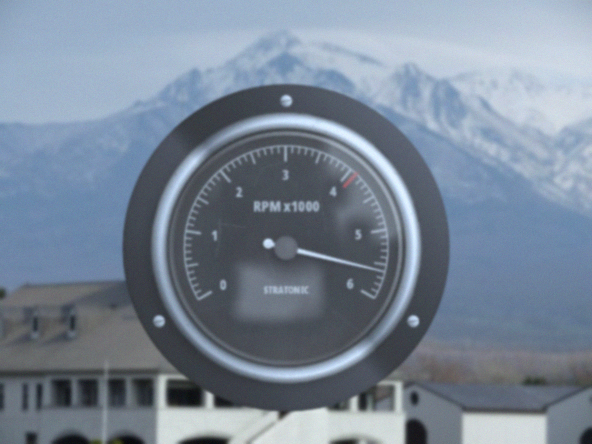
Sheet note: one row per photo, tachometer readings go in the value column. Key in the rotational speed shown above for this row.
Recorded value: 5600 rpm
